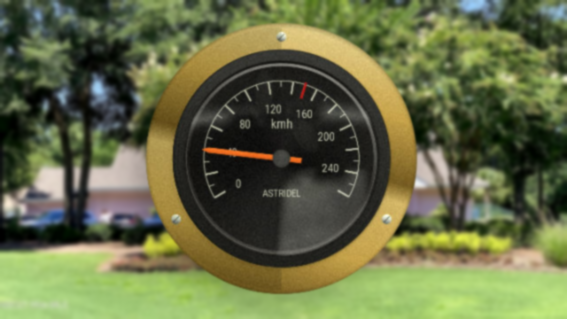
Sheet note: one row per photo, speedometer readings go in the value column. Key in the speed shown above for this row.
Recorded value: 40 km/h
